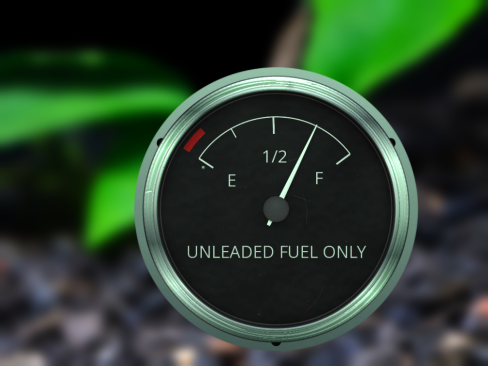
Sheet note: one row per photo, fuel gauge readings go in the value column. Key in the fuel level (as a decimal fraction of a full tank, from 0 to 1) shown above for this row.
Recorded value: 0.75
